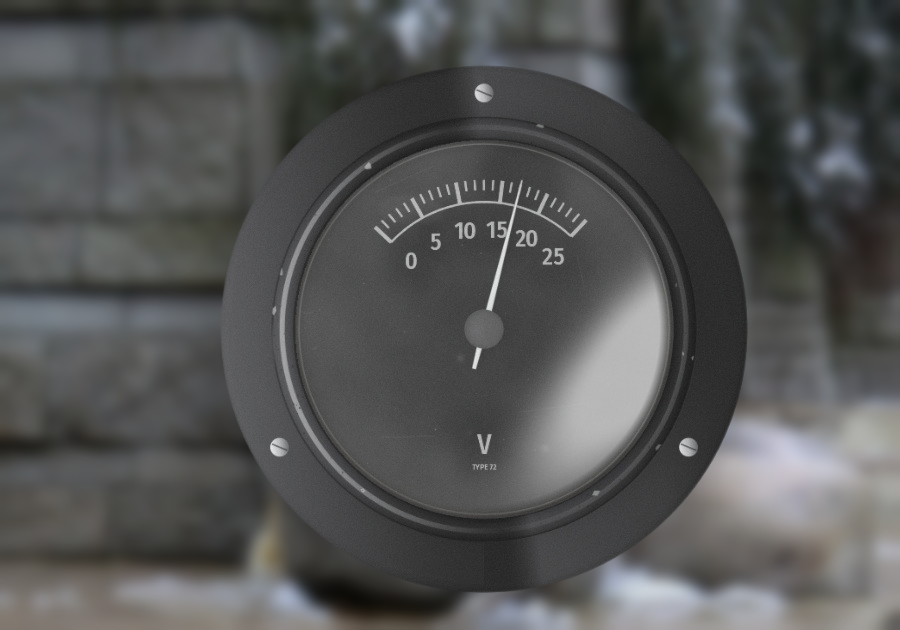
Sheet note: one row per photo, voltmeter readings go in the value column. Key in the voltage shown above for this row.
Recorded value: 17 V
